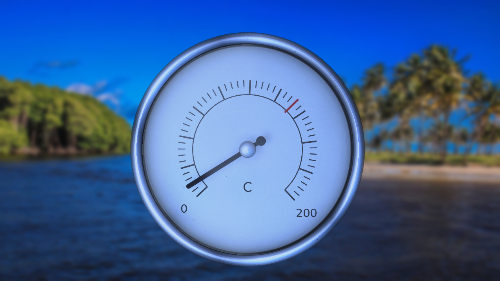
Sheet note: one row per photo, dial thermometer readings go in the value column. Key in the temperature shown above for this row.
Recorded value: 8 °C
